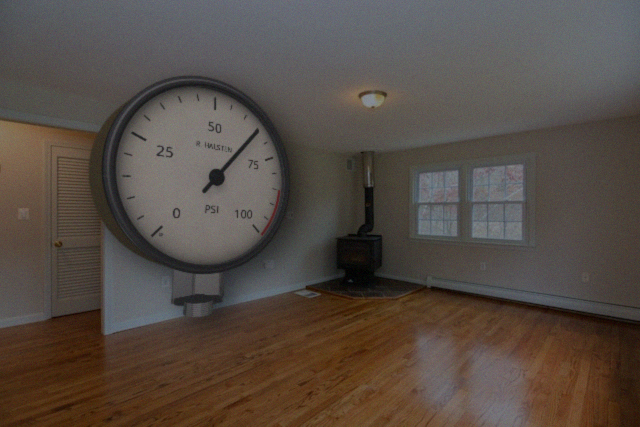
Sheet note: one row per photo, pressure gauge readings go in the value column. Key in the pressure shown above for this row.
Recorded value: 65 psi
